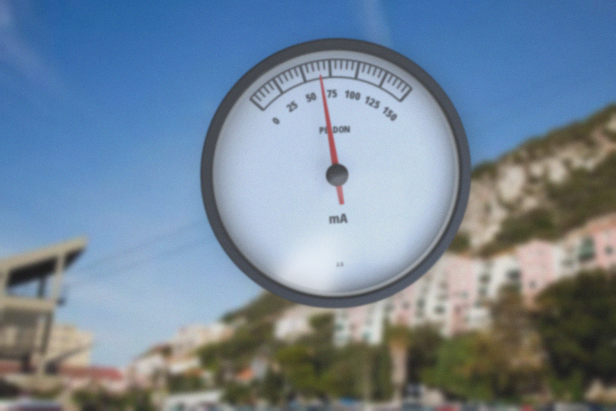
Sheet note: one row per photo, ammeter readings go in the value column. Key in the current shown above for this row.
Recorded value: 65 mA
